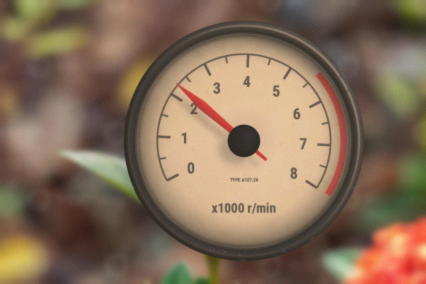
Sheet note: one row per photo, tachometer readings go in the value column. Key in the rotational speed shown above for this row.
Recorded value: 2250 rpm
